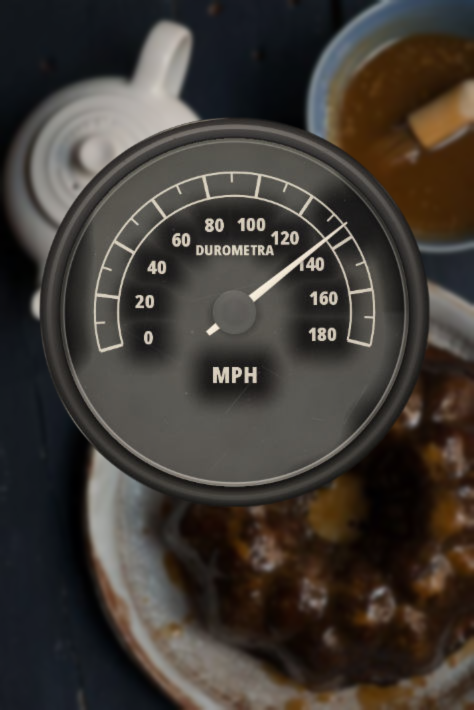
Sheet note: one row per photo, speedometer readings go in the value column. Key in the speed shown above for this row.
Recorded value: 135 mph
